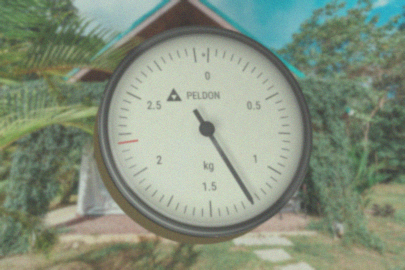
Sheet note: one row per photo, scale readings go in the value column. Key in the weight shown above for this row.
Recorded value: 1.25 kg
